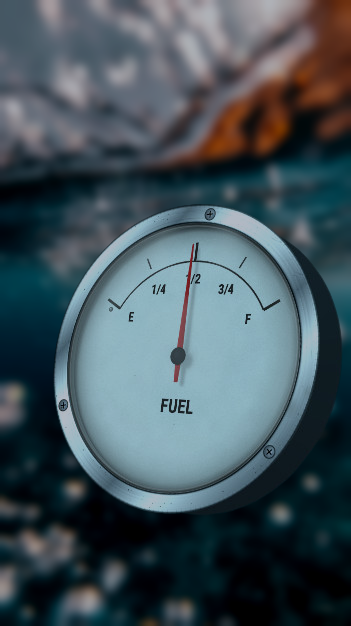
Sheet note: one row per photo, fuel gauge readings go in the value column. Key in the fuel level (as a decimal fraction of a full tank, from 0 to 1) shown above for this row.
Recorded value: 0.5
